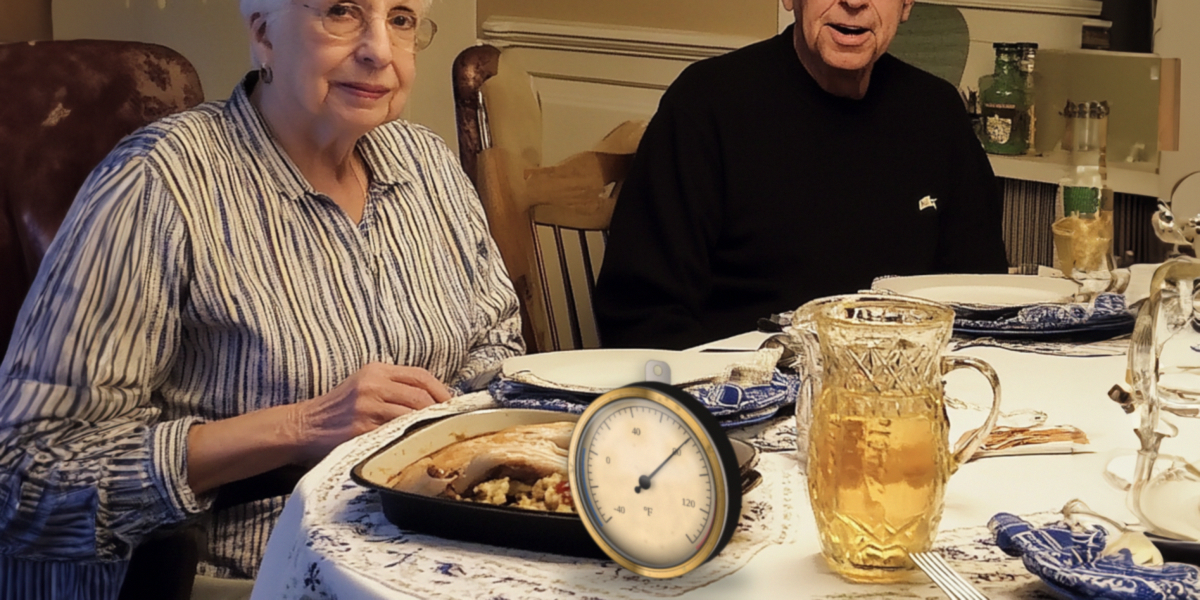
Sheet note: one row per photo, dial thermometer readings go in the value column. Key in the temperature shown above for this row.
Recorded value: 80 °F
